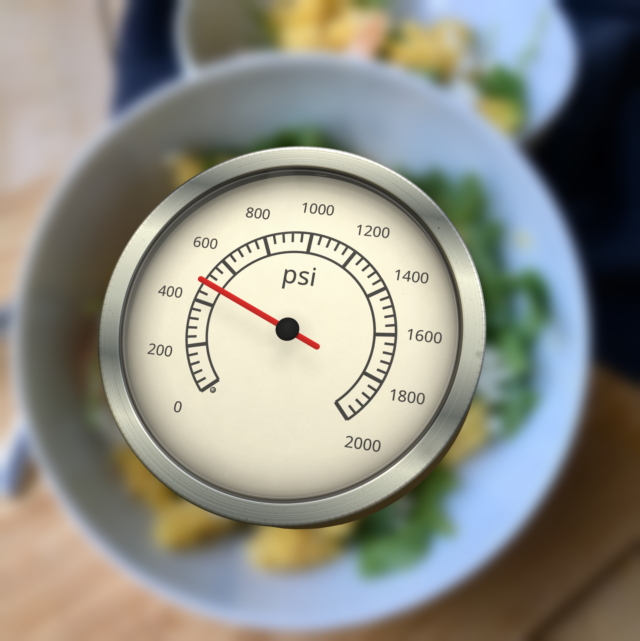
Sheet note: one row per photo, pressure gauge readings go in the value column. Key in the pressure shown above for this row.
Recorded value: 480 psi
